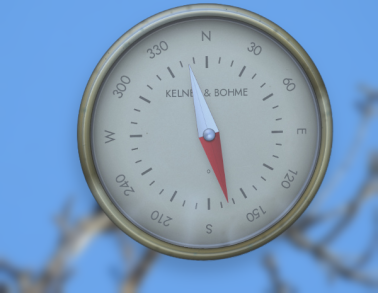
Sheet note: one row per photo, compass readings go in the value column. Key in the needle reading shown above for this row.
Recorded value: 165 °
